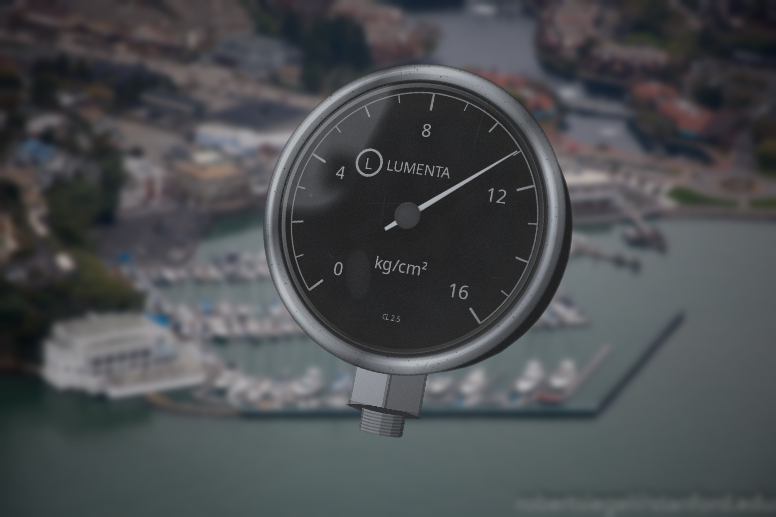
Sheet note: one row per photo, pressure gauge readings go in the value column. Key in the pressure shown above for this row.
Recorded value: 11 kg/cm²
